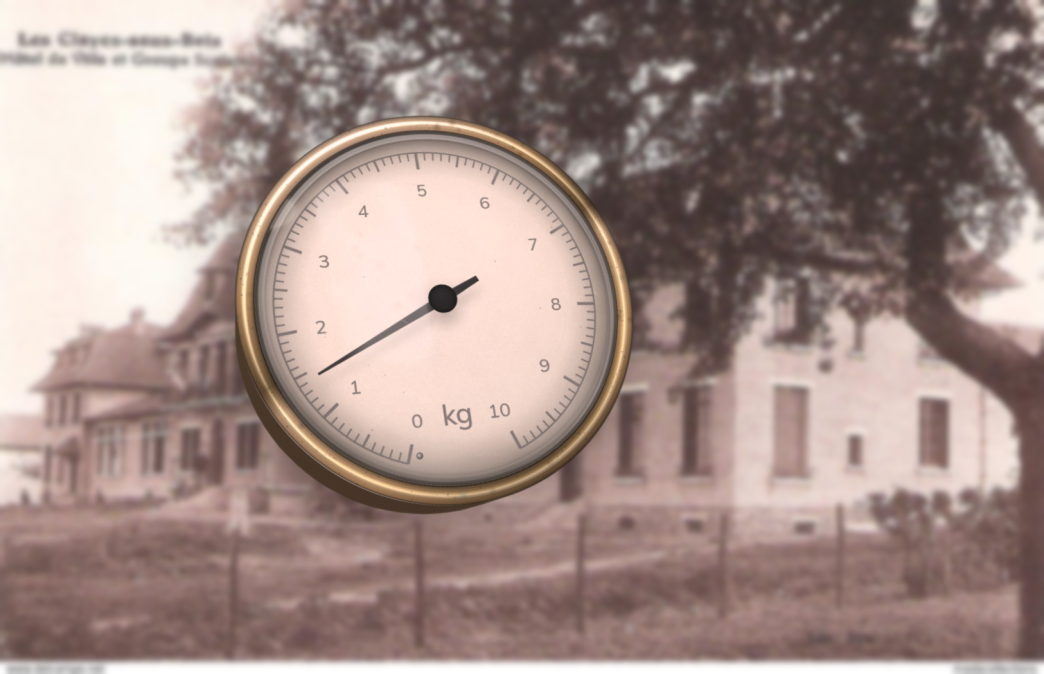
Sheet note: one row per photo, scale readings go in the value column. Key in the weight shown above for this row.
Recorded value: 1.4 kg
